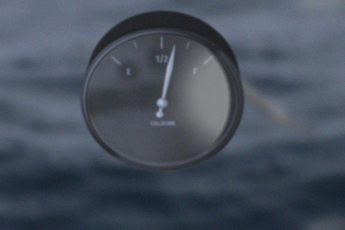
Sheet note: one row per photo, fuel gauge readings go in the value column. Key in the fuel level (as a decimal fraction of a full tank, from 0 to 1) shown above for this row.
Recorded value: 0.625
